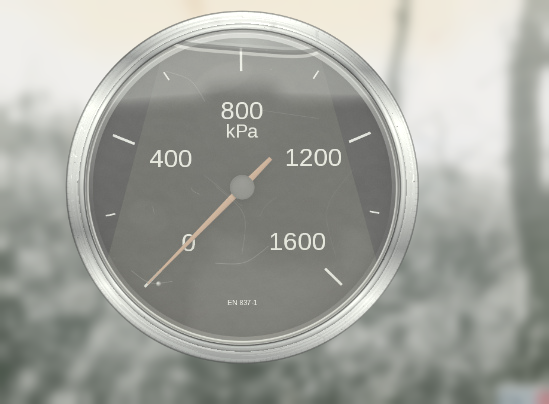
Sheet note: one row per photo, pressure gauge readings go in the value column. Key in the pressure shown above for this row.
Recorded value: 0 kPa
